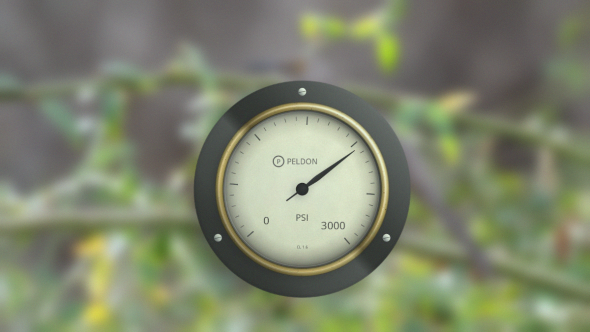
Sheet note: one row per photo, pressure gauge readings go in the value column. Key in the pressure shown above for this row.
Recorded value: 2050 psi
